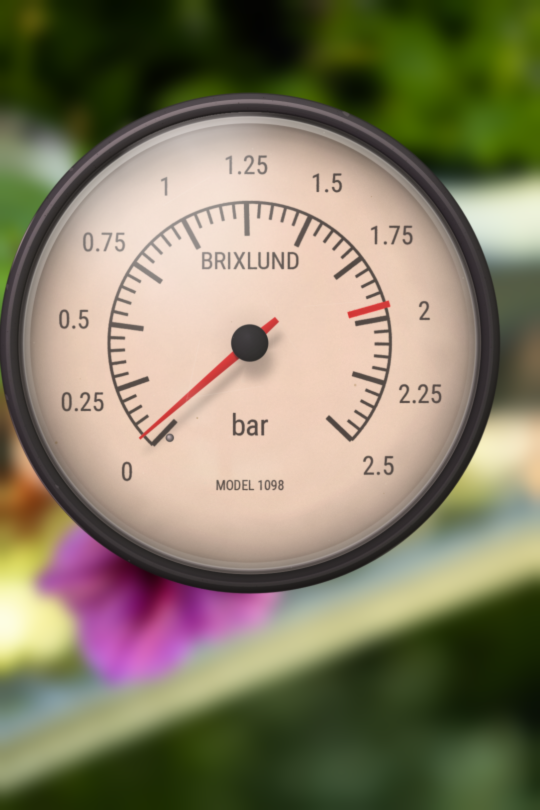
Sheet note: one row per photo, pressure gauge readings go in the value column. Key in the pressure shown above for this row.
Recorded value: 0.05 bar
